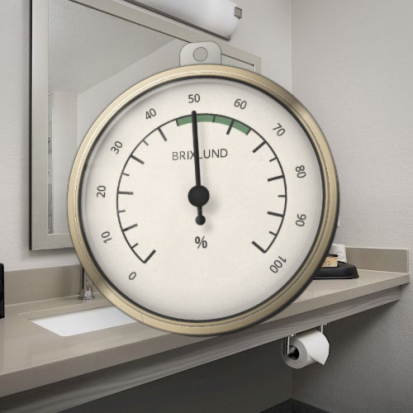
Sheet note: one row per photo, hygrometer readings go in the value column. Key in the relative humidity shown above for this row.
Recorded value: 50 %
